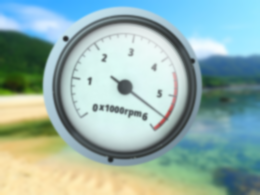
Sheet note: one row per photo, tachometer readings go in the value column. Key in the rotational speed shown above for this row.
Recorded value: 5600 rpm
